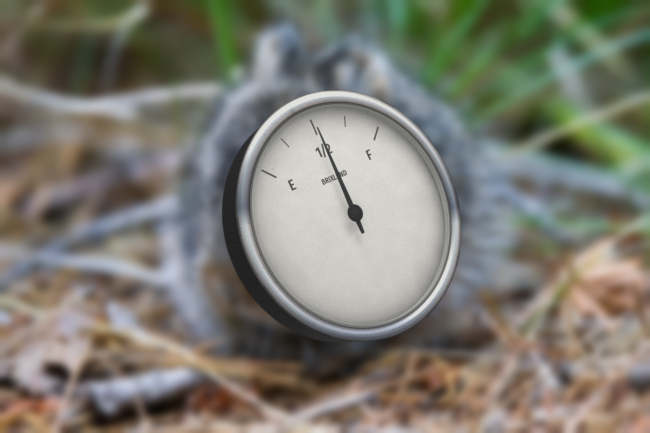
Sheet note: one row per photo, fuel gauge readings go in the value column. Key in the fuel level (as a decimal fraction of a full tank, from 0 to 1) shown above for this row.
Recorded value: 0.5
